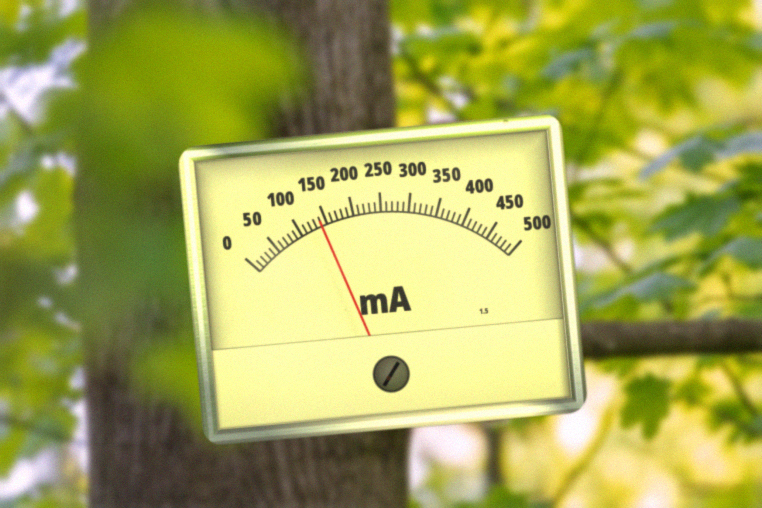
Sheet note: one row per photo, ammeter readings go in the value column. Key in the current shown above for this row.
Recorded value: 140 mA
